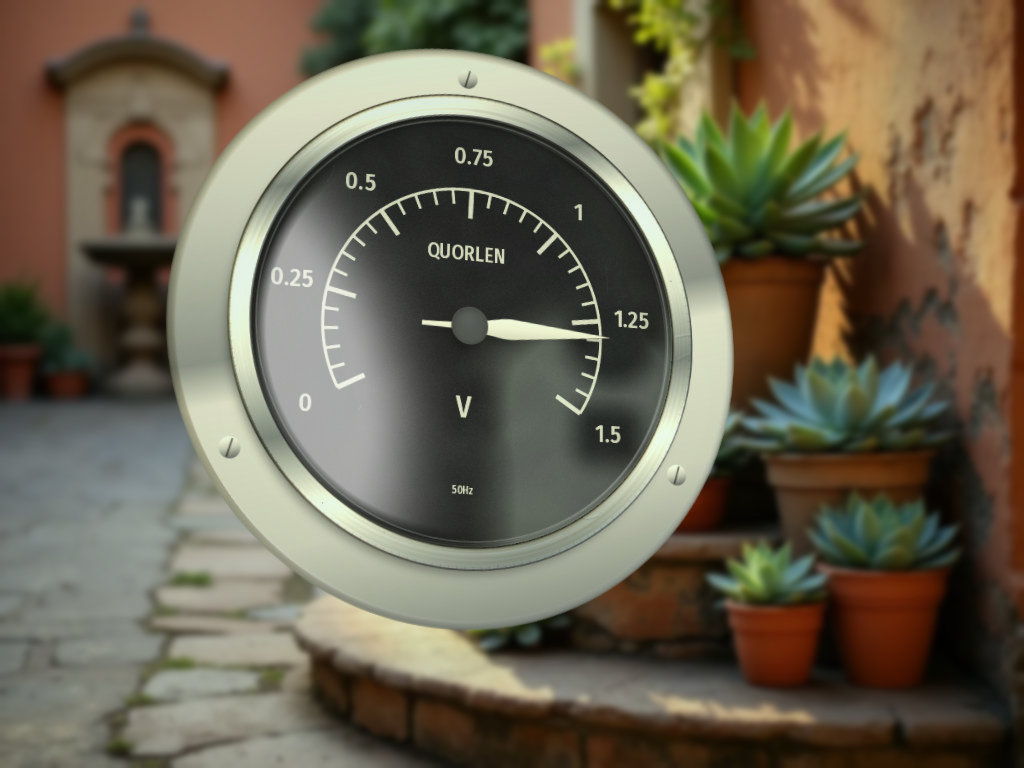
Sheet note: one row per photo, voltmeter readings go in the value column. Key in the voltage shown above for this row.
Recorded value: 1.3 V
